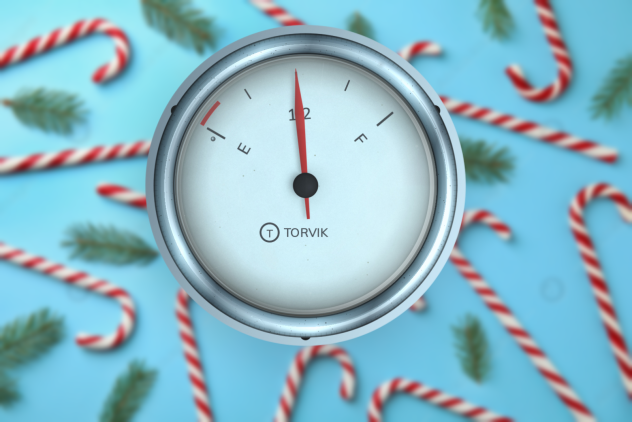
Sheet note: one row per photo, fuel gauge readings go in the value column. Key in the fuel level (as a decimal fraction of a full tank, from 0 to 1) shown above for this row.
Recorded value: 0.5
